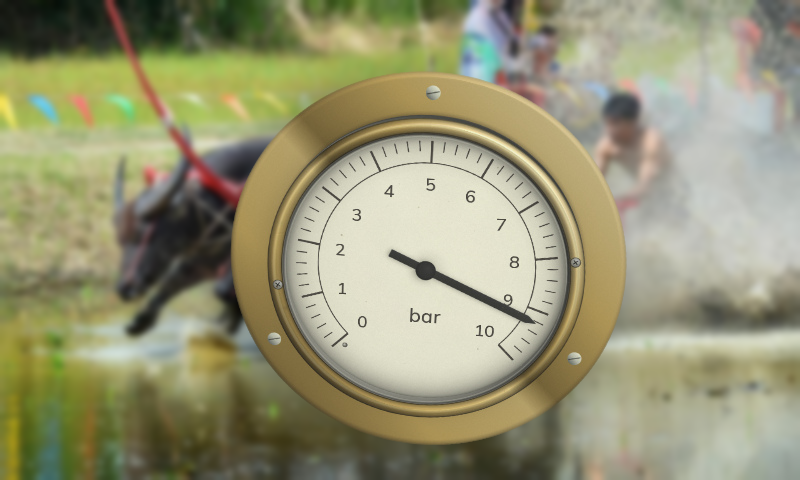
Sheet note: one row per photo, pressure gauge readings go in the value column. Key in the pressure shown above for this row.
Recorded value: 9.2 bar
